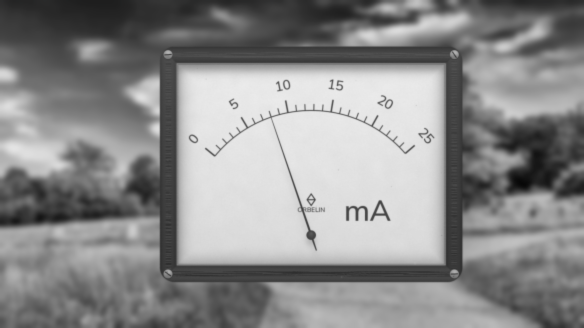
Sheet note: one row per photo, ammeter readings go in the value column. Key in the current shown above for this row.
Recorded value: 8 mA
